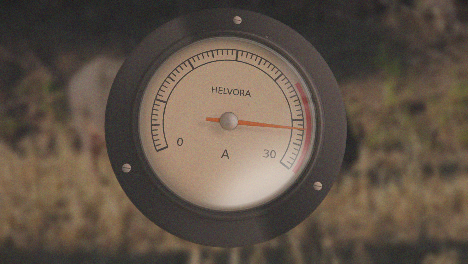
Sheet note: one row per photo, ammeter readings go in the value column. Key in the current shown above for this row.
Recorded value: 26 A
